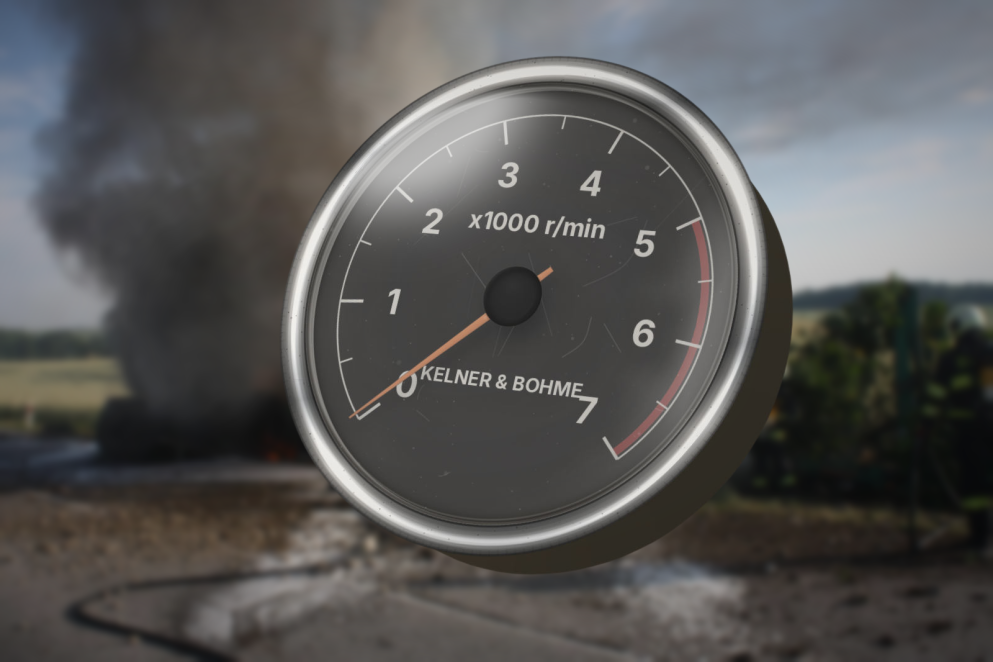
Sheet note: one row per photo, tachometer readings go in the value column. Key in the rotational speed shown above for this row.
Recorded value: 0 rpm
